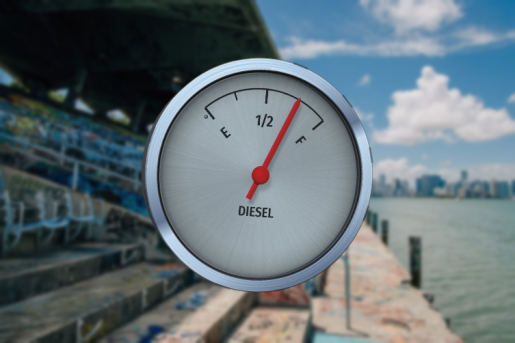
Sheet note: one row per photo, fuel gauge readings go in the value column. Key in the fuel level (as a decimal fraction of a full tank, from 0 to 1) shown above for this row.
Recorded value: 0.75
